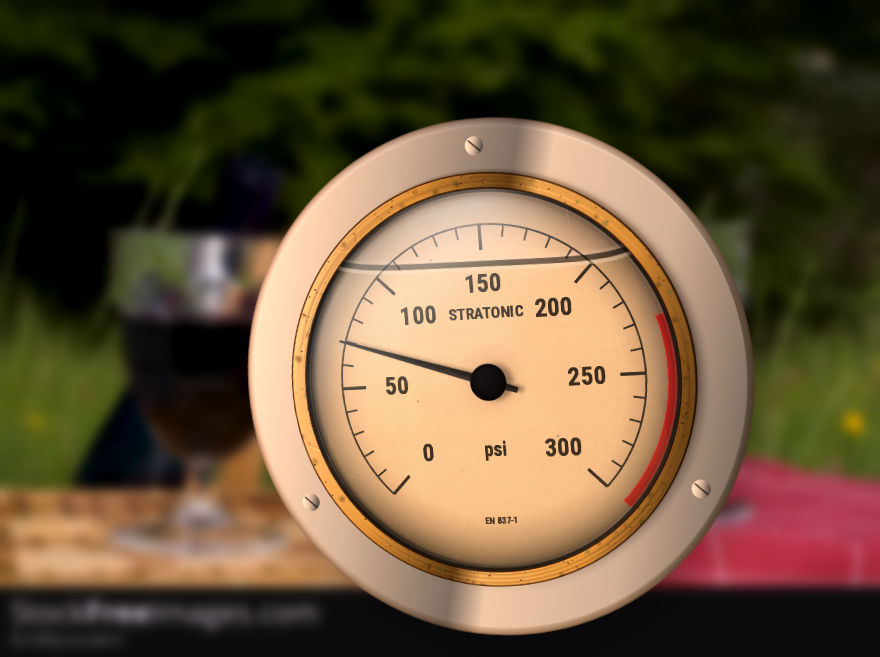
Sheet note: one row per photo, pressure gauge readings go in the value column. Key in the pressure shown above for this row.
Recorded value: 70 psi
